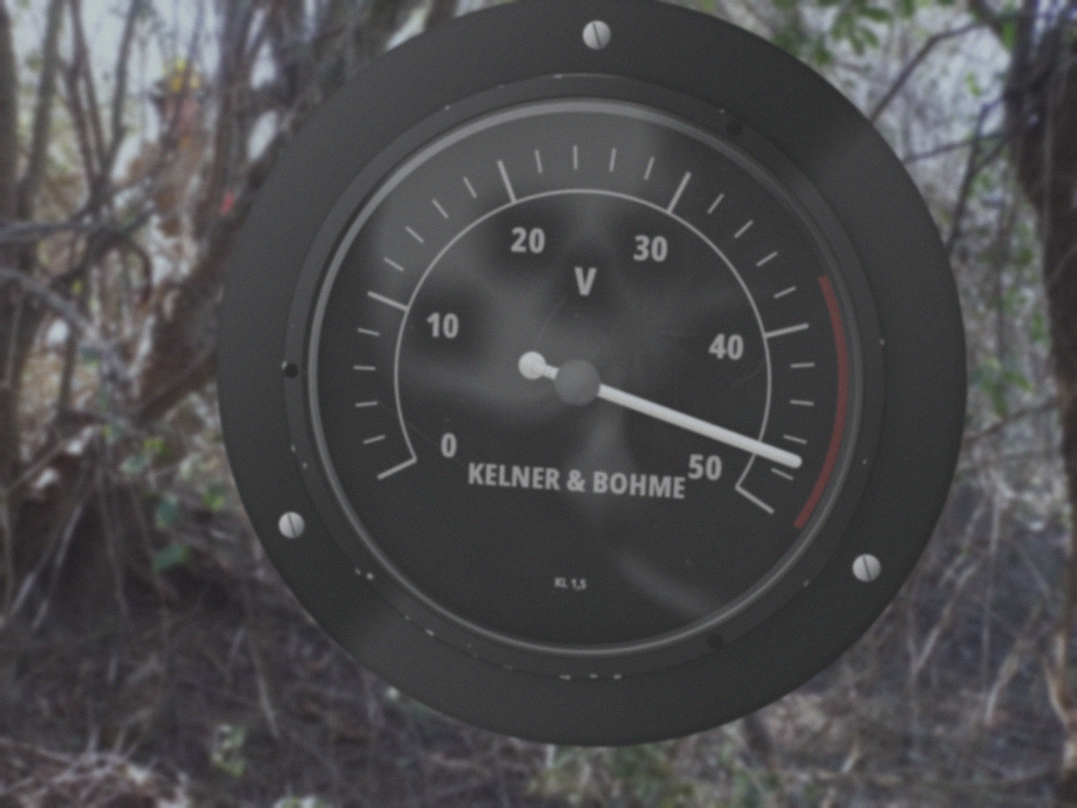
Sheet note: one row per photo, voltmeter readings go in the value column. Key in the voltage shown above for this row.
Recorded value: 47 V
